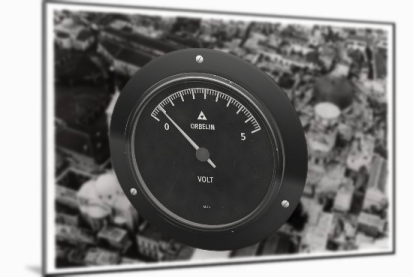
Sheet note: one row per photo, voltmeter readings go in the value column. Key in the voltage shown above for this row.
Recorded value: 0.5 V
